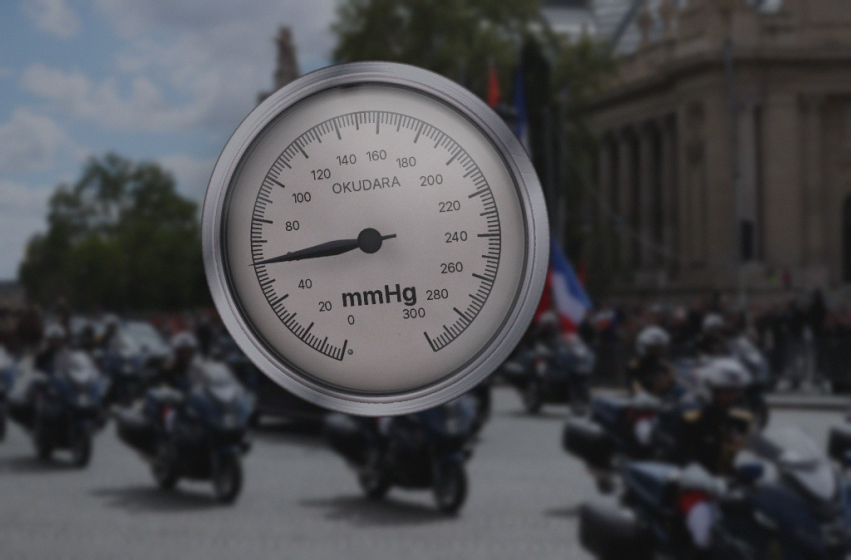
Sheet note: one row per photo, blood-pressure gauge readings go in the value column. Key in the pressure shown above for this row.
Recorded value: 60 mmHg
